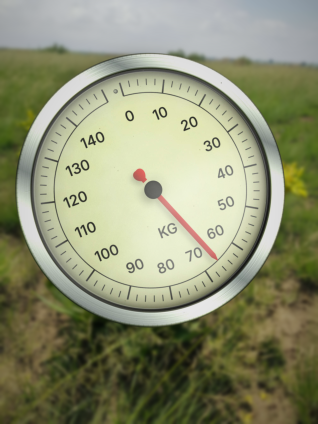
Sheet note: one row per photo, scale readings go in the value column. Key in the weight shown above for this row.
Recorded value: 66 kg
